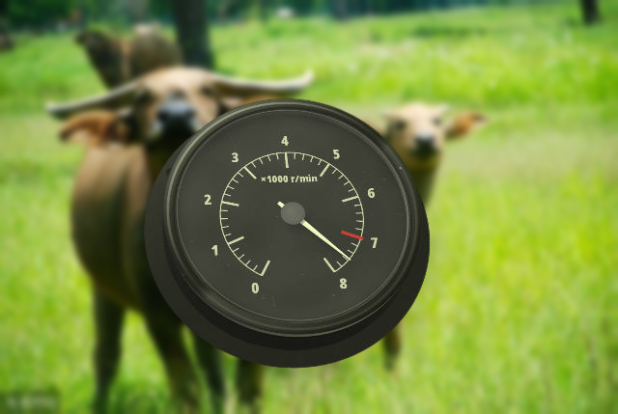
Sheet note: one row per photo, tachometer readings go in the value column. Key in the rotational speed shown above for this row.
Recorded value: 7600 rpm
